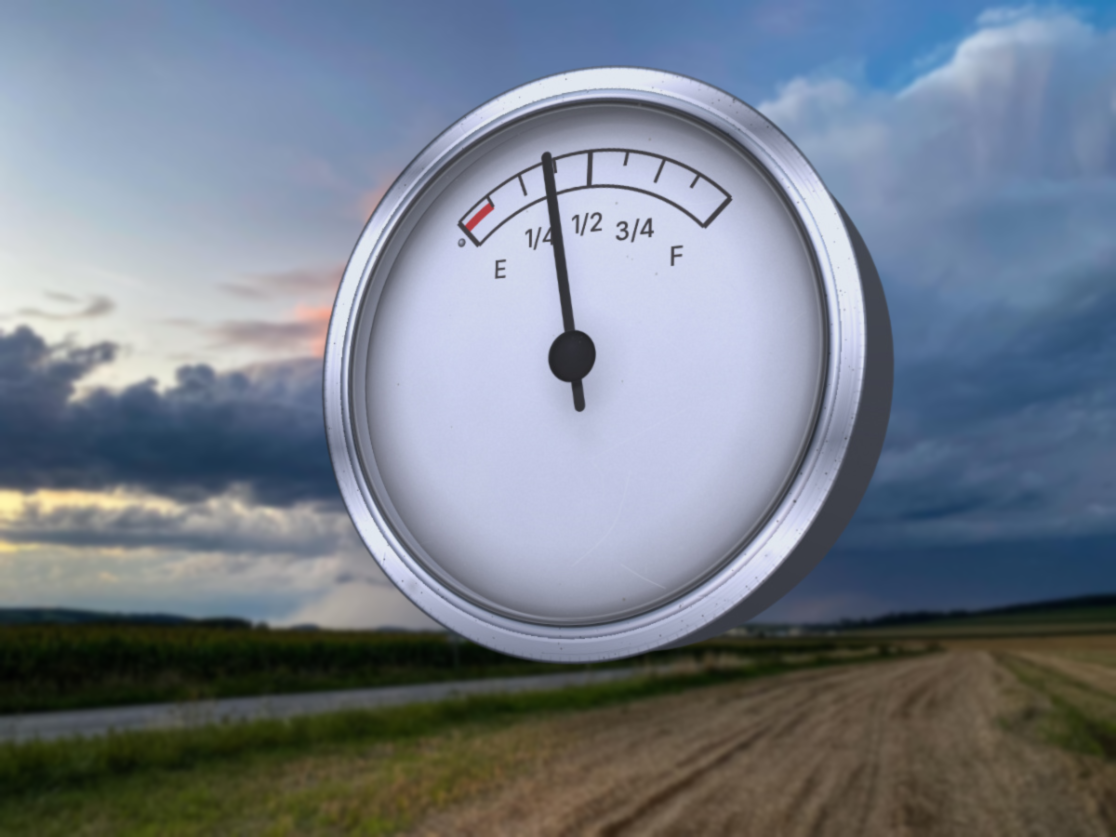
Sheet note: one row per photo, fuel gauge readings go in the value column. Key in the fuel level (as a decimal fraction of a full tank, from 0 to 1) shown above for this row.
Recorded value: 0.375
